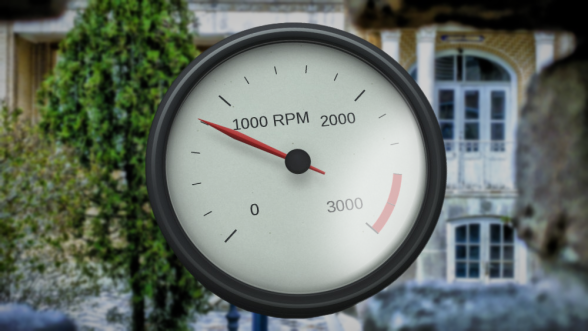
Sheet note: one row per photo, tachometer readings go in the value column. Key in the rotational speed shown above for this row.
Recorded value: 800 rpm
